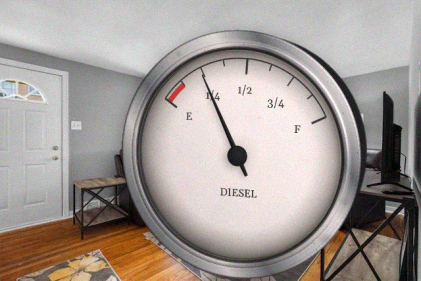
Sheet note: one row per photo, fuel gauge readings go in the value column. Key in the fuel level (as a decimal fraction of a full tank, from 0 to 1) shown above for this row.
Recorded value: 0.25
